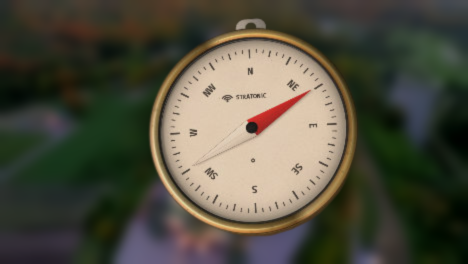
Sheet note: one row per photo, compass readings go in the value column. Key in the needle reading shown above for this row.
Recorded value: 60 °
